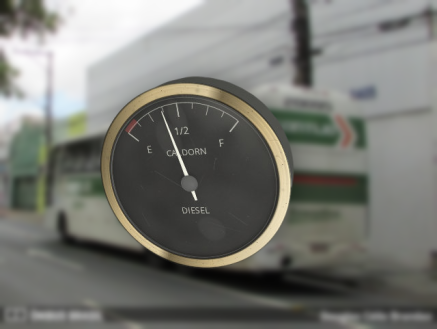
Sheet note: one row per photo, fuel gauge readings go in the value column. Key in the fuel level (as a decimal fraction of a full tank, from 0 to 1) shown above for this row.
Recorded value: 0.375
